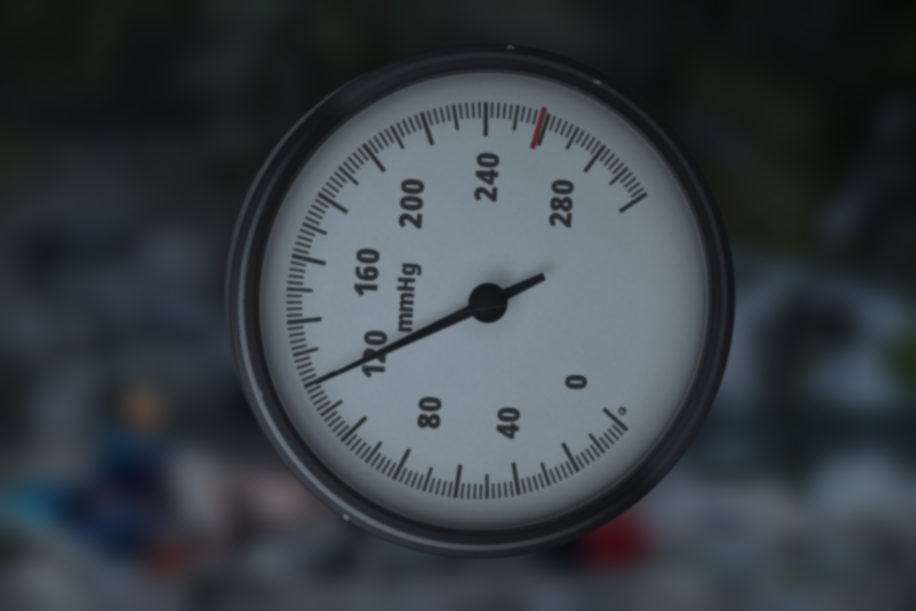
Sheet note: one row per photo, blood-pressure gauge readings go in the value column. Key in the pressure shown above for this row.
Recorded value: 120 mmHg
